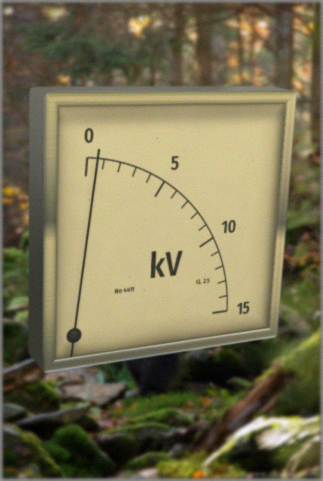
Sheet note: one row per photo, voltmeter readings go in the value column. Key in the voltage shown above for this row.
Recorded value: 0.5 kV
